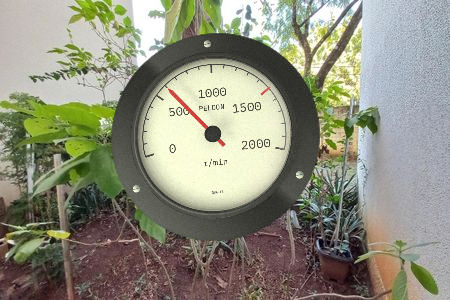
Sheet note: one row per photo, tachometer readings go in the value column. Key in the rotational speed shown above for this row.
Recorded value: 600 rpm
